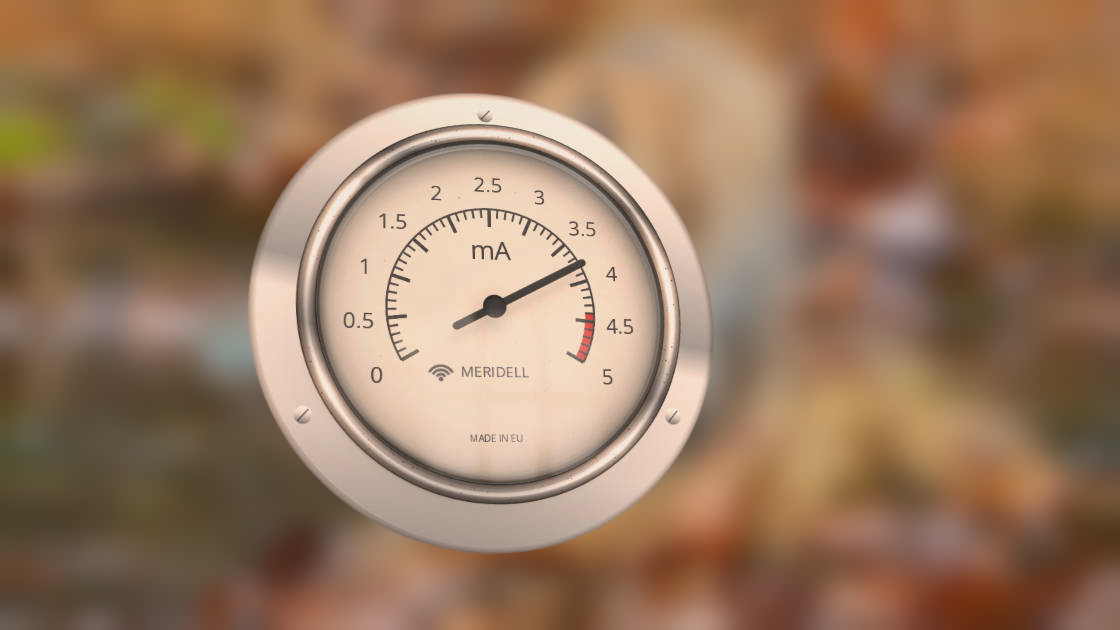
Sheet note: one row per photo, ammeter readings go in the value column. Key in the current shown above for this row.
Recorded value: 3.8 mA
